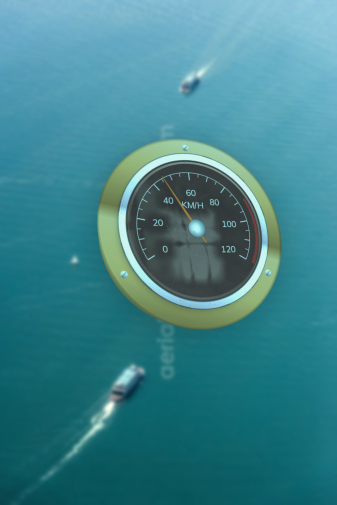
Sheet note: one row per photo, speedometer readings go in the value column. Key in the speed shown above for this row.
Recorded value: 45 km/h
